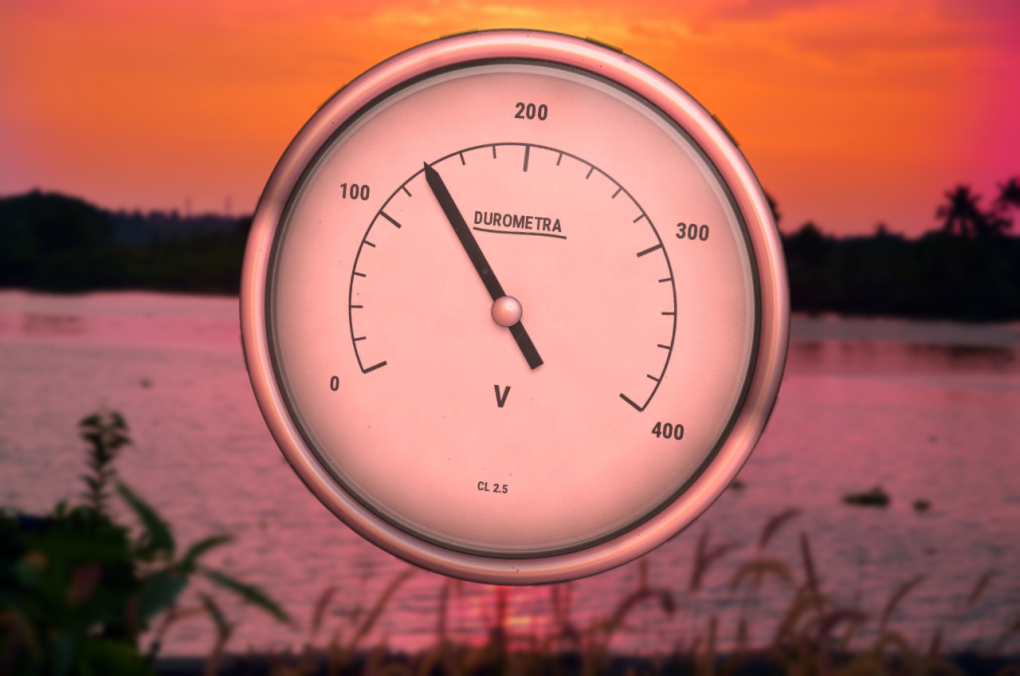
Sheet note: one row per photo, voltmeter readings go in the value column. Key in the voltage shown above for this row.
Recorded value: 140 V
